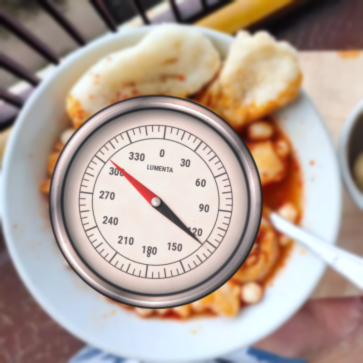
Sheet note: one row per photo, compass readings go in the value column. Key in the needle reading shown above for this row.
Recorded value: 305 °
